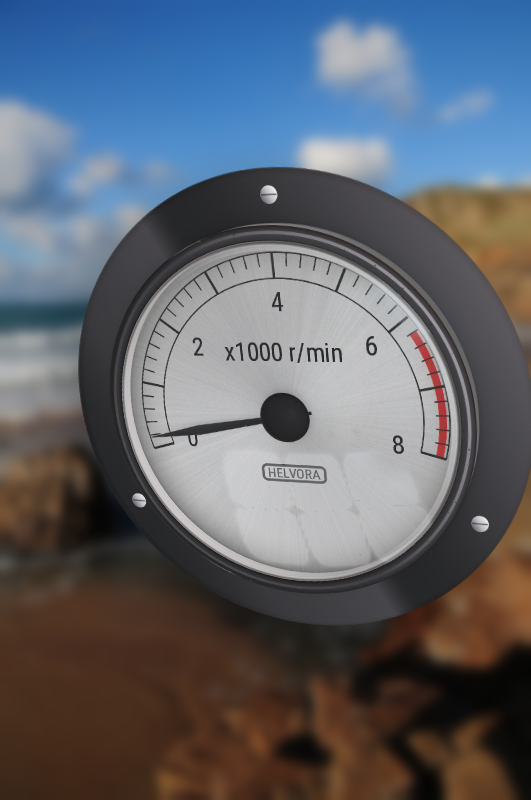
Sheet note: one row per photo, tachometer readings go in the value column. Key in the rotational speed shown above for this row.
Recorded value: 200 rpm
